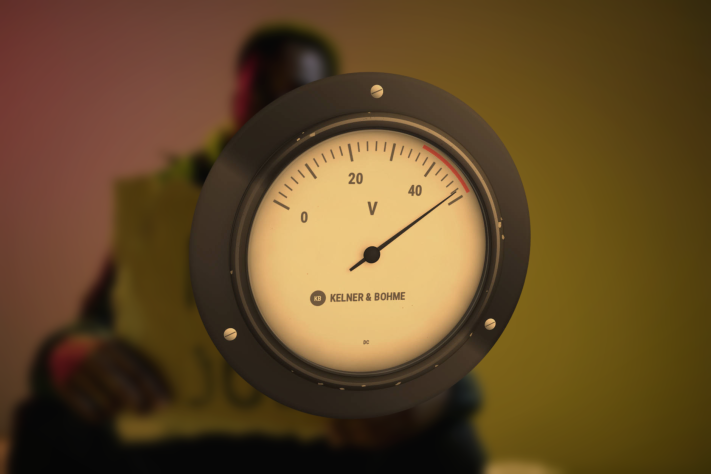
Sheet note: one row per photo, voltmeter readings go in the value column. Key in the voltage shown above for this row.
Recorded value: 48 V
